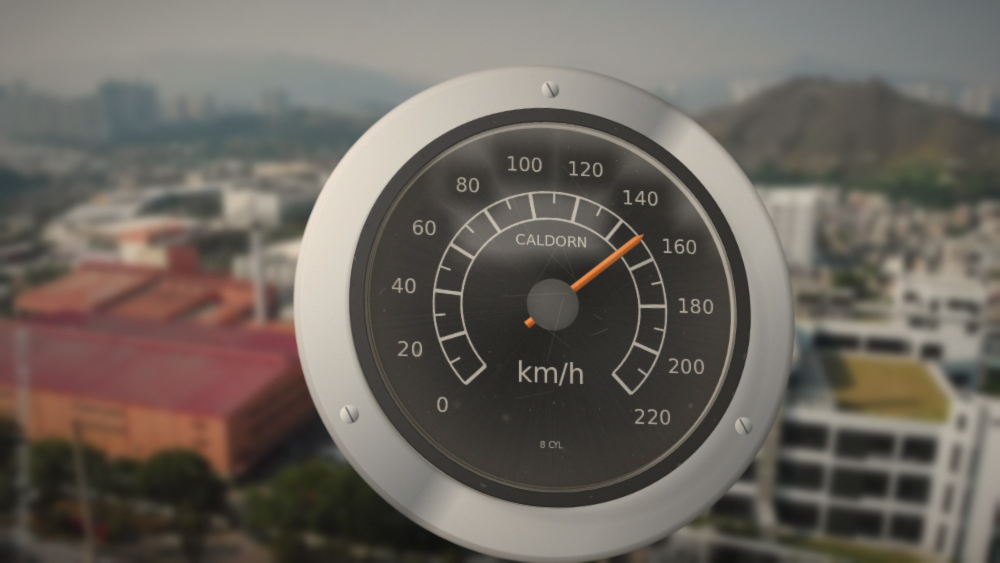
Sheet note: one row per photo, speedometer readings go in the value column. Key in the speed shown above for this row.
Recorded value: 150 km/h
